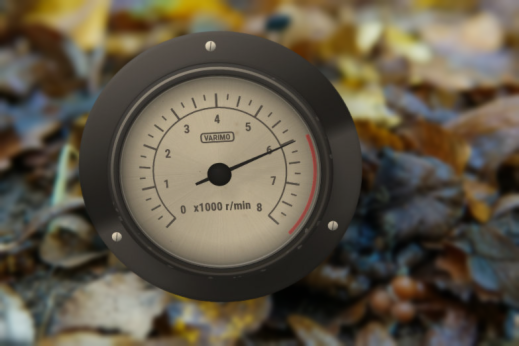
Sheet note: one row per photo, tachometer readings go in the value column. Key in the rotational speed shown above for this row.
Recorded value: 6000 rpm
